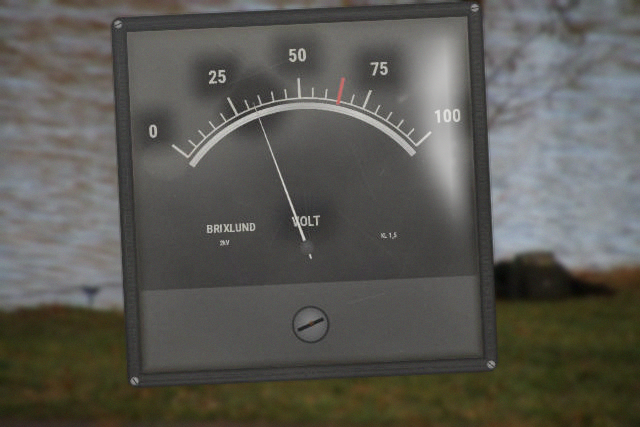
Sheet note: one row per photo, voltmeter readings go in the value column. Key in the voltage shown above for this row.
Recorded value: 32.5 V
